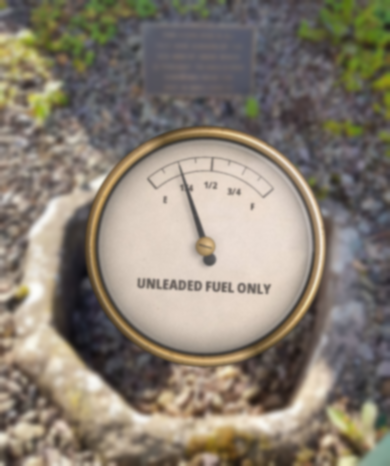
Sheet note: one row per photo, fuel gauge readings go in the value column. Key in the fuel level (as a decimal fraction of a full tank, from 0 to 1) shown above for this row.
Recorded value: 0.25
